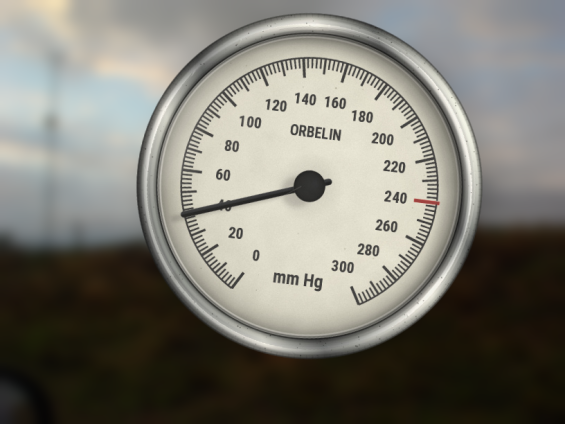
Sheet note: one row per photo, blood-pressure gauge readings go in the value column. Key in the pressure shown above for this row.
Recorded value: 40 mmHg
